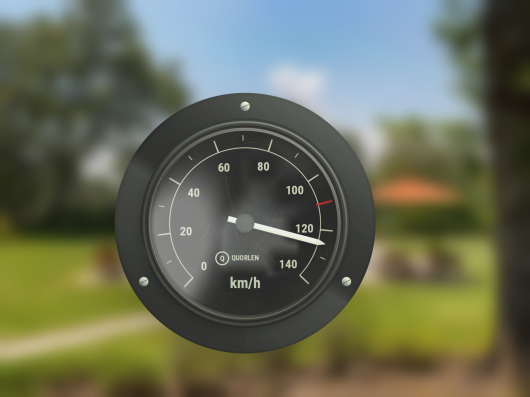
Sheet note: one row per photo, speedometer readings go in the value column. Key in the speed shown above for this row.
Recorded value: 125 km/h
